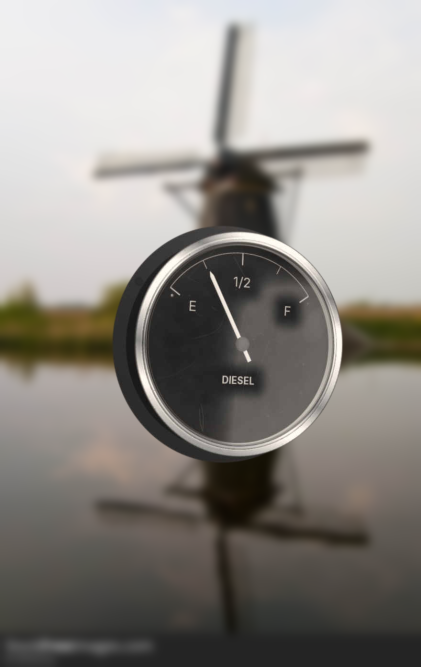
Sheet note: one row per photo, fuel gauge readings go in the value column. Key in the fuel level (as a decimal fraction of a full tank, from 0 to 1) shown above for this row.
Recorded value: 0.25
